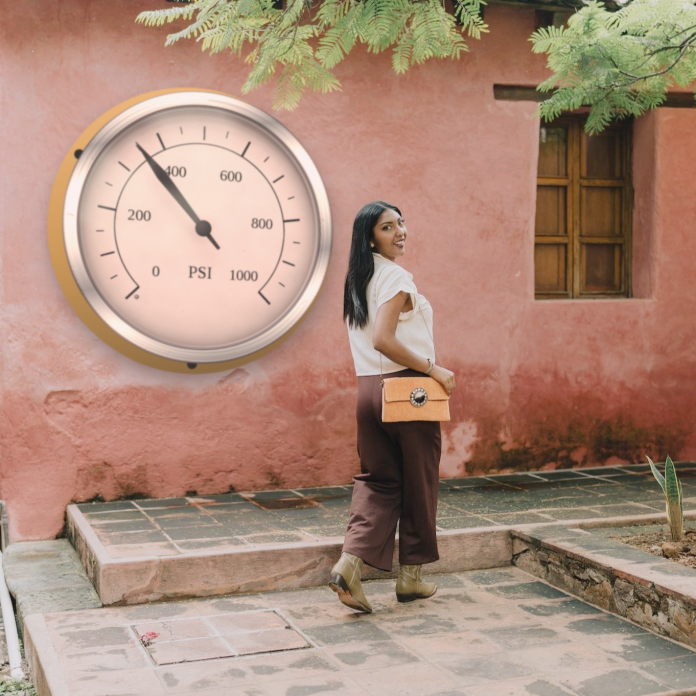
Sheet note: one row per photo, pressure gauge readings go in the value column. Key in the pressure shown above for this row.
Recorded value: 350 psi
